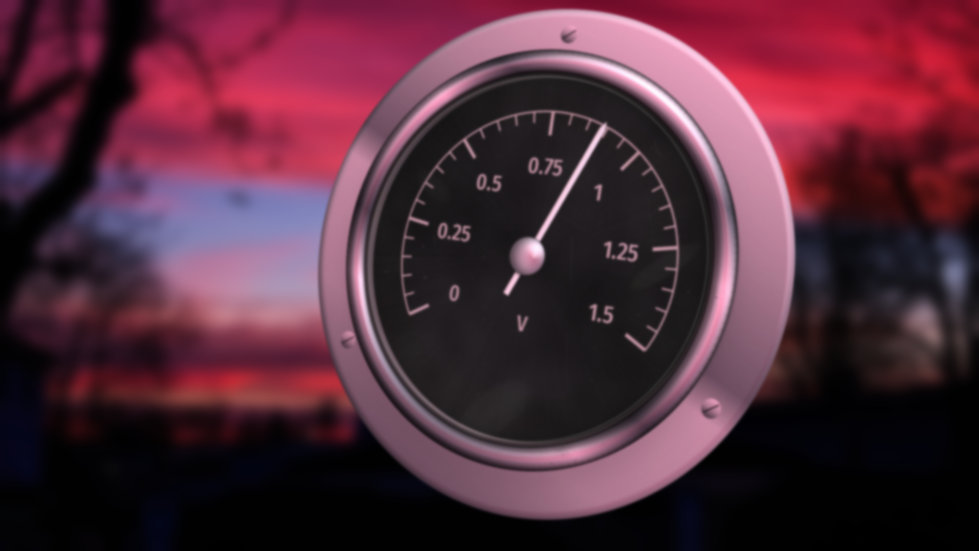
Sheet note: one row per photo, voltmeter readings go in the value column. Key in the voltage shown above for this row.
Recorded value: 0.9 V
